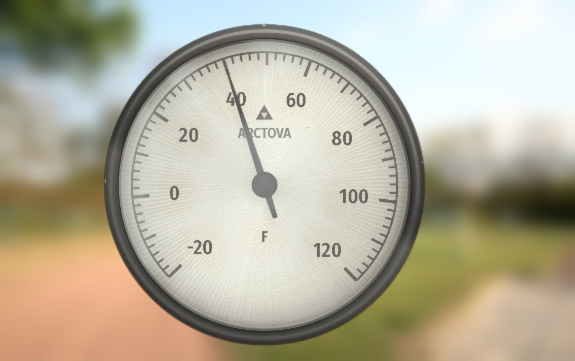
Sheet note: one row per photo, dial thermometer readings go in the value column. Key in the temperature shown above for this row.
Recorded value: 40 °F
